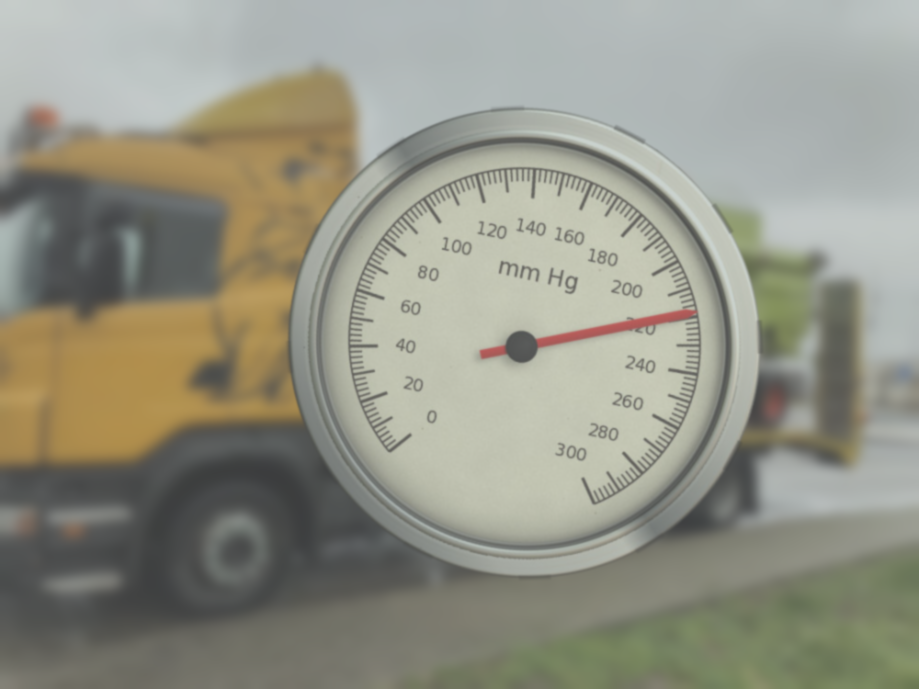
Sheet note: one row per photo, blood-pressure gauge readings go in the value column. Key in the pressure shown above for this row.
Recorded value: 218 mmHg
